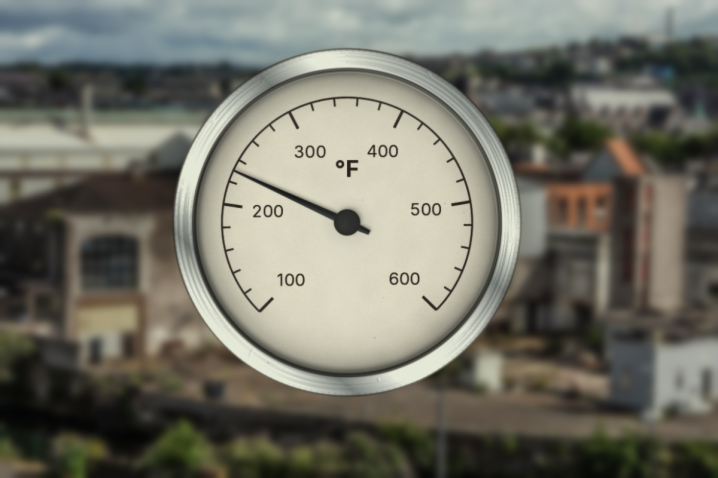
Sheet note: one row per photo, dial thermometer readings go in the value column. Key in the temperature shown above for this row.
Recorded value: 230 °F
